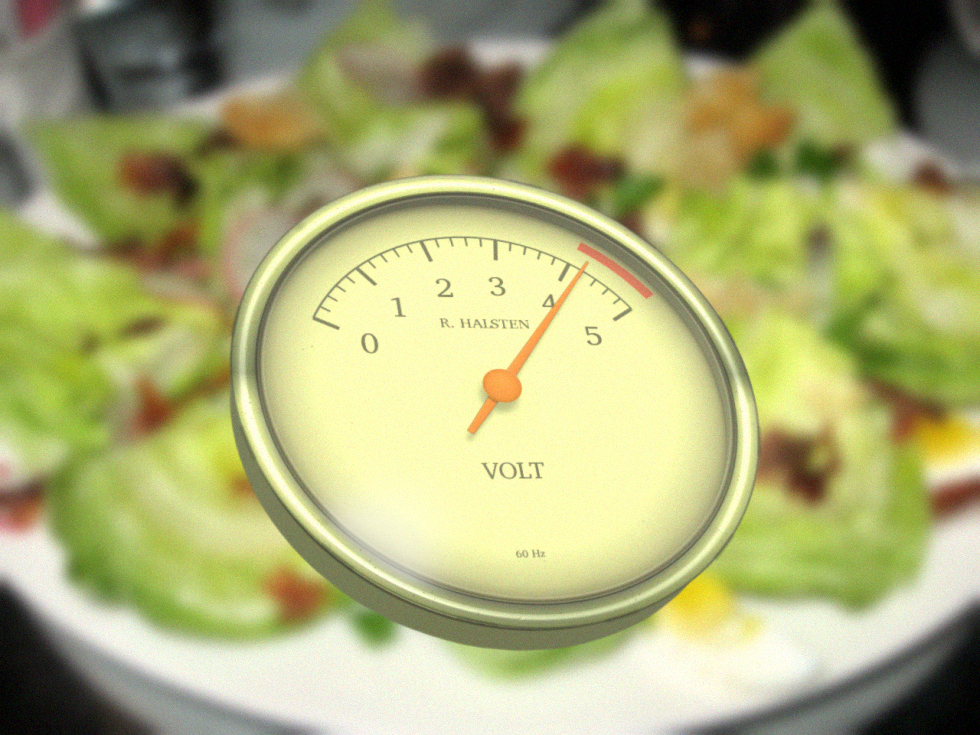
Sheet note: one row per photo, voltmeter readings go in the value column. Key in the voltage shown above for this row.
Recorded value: 4.2 V
